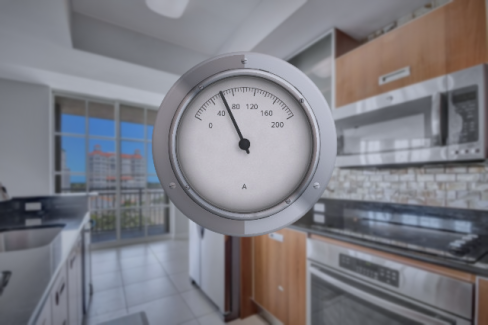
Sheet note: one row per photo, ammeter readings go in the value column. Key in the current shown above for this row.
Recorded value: 60 A
